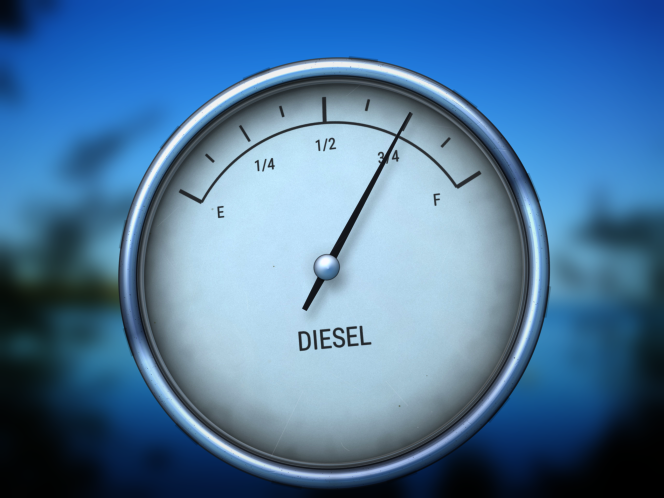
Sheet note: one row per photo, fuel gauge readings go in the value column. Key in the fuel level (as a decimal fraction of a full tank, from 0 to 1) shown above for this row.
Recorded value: 0.75
